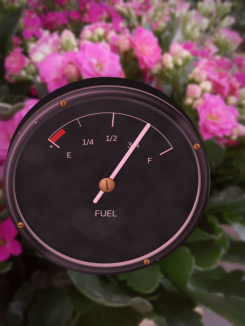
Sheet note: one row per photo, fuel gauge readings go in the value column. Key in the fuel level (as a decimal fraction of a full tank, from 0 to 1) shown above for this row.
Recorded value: 0.75
